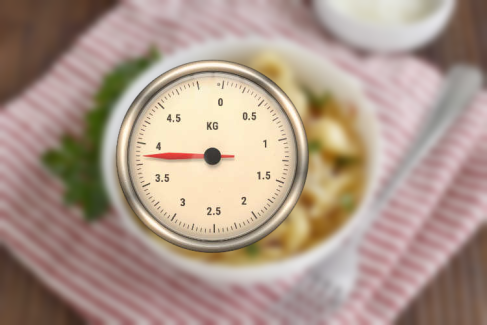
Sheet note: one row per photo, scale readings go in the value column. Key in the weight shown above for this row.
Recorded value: 3.85 kg
